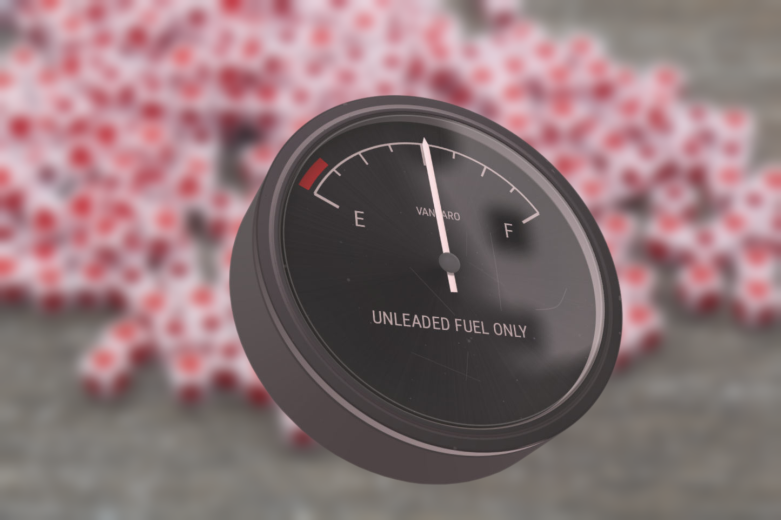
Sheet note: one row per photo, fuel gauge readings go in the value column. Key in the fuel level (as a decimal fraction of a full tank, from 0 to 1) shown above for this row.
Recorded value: 0.5
